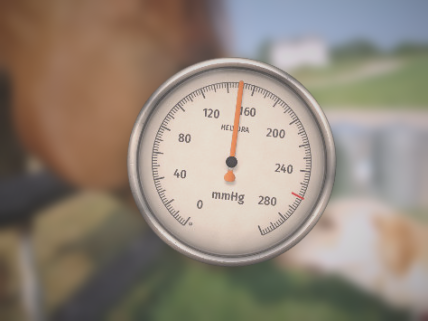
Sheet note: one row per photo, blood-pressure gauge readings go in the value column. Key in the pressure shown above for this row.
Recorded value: 150 mmHg
